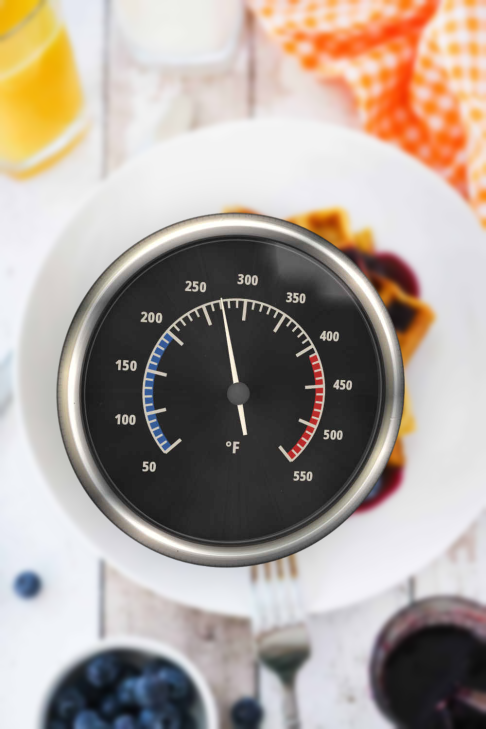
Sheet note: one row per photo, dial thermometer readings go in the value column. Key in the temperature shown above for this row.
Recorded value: 270 °F
